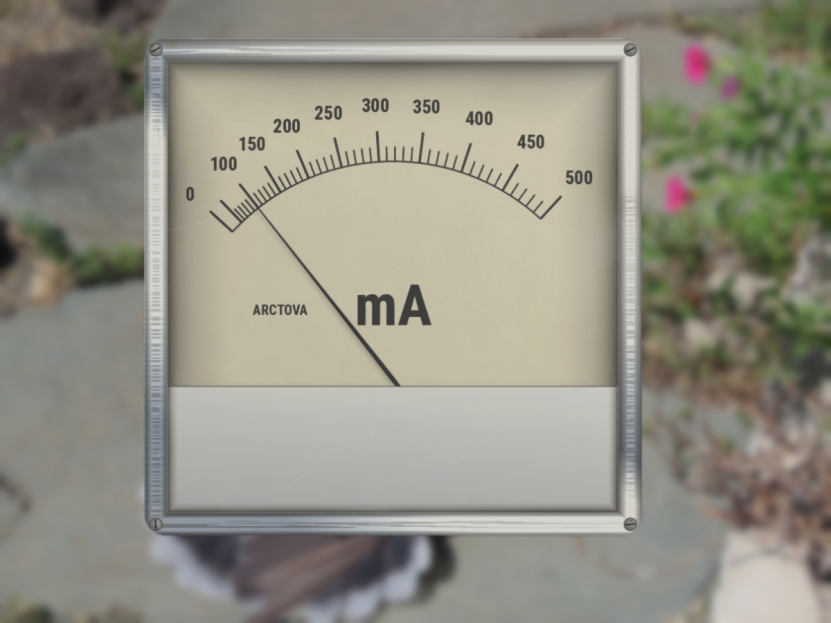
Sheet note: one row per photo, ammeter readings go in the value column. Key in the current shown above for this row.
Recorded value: 100 mA
